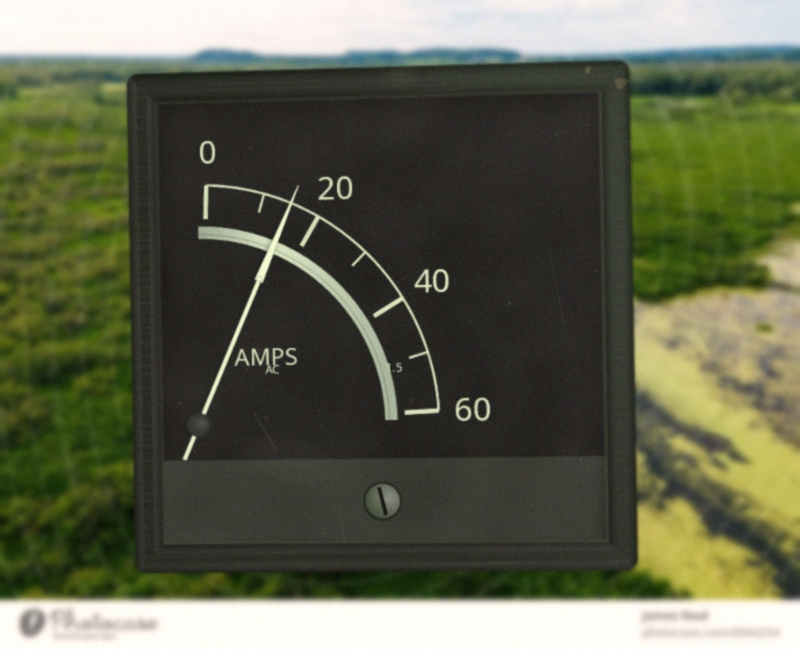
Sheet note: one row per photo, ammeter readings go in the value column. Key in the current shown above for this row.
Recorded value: 15 A
